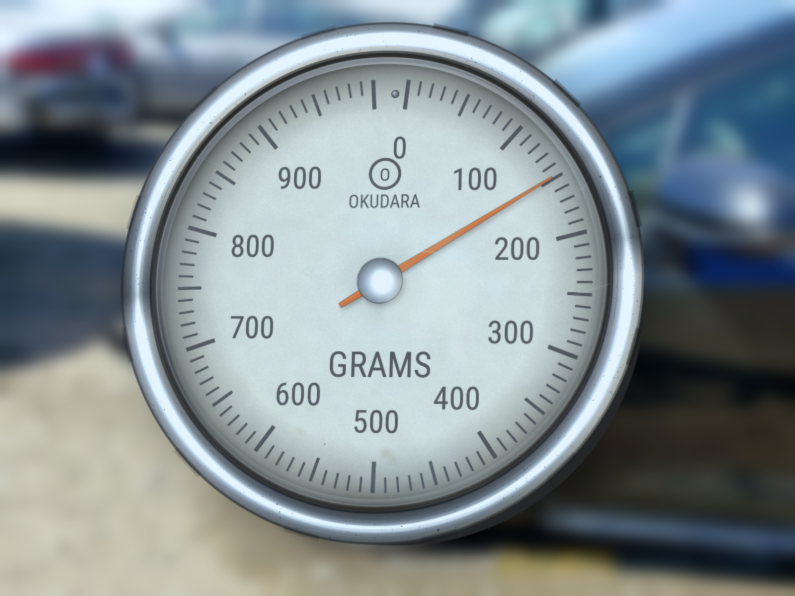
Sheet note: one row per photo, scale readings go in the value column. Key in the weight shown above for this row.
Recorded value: 150 g
